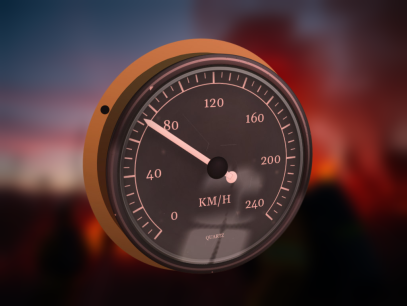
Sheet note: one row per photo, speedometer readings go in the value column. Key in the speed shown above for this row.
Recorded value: 72.5 km/h
